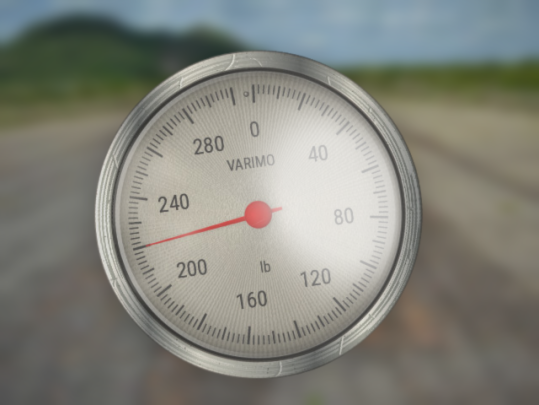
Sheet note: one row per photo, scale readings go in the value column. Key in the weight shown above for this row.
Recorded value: 220 lb
